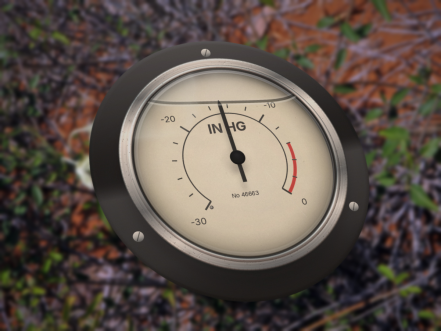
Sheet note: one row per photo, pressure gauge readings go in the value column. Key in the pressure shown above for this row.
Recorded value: -15 inHg
